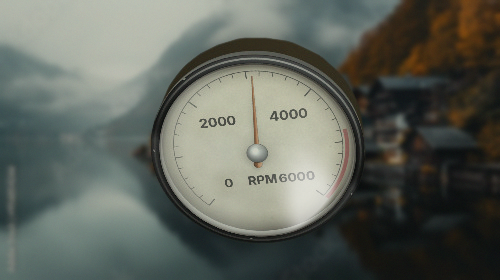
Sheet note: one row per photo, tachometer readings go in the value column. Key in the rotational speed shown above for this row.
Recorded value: 3100 rpm
